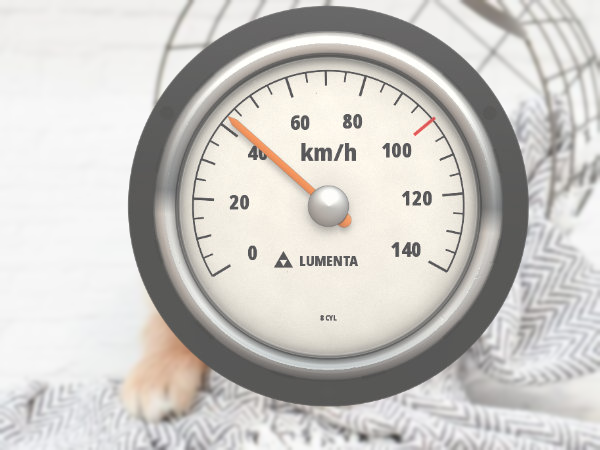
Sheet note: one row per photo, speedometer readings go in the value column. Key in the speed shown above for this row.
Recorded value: 42.5 km/h
